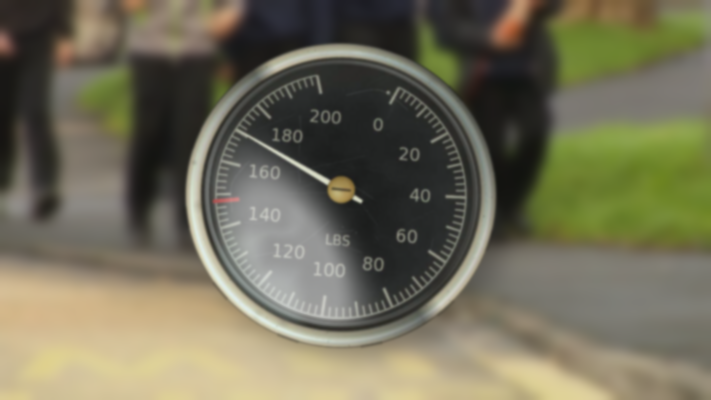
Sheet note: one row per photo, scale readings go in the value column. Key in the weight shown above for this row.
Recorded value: 170 lb
